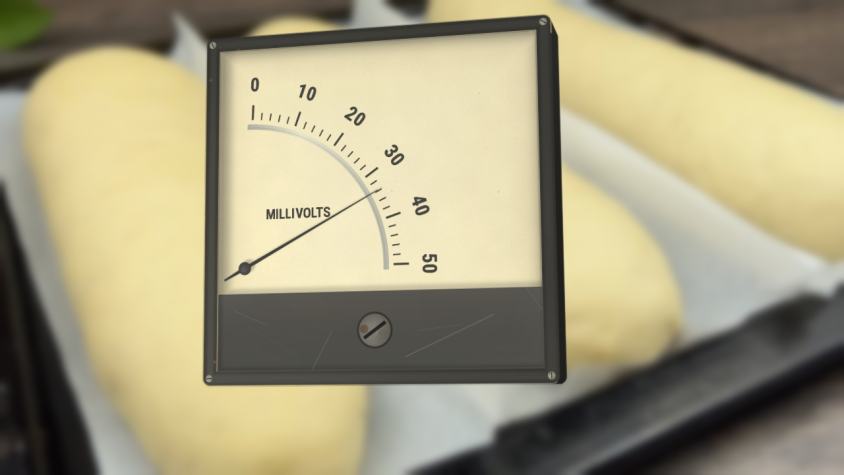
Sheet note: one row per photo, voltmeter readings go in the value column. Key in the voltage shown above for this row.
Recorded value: 34 mV
